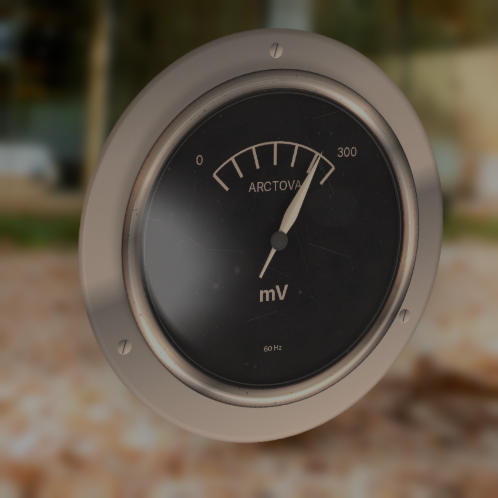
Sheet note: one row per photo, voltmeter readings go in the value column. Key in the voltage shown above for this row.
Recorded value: 250 mV
